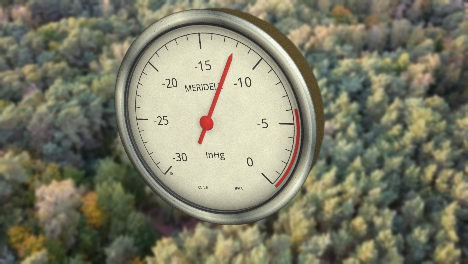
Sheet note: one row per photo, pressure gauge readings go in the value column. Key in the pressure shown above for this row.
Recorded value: -12 inHg
